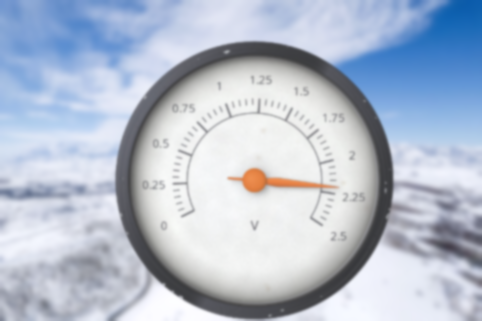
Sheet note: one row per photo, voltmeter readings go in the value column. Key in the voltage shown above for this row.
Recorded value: 2.2 V
